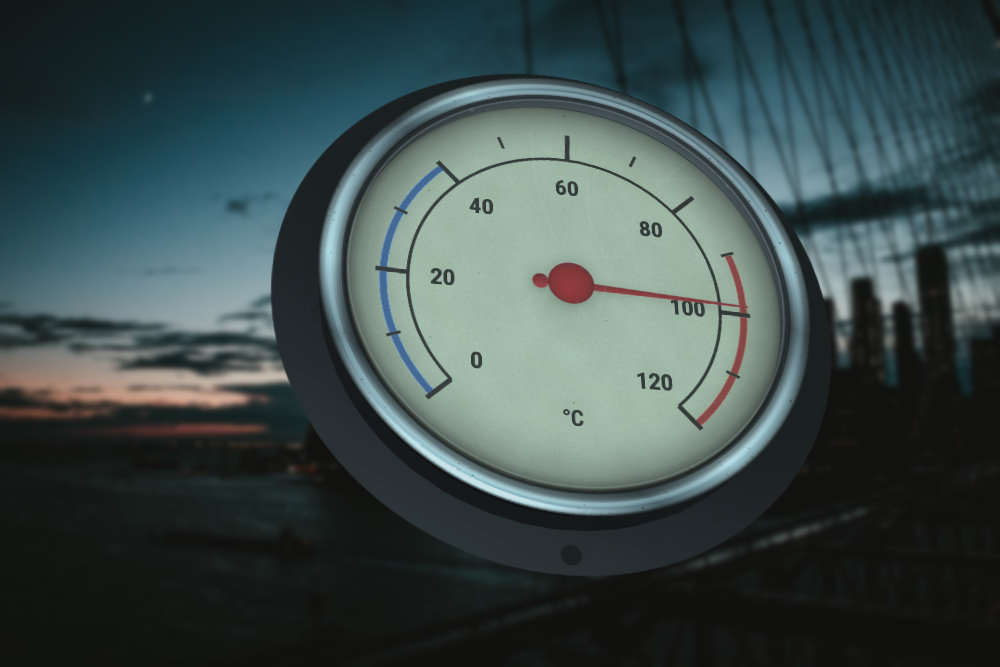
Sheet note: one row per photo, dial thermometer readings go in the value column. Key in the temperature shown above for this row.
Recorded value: 100 °C
